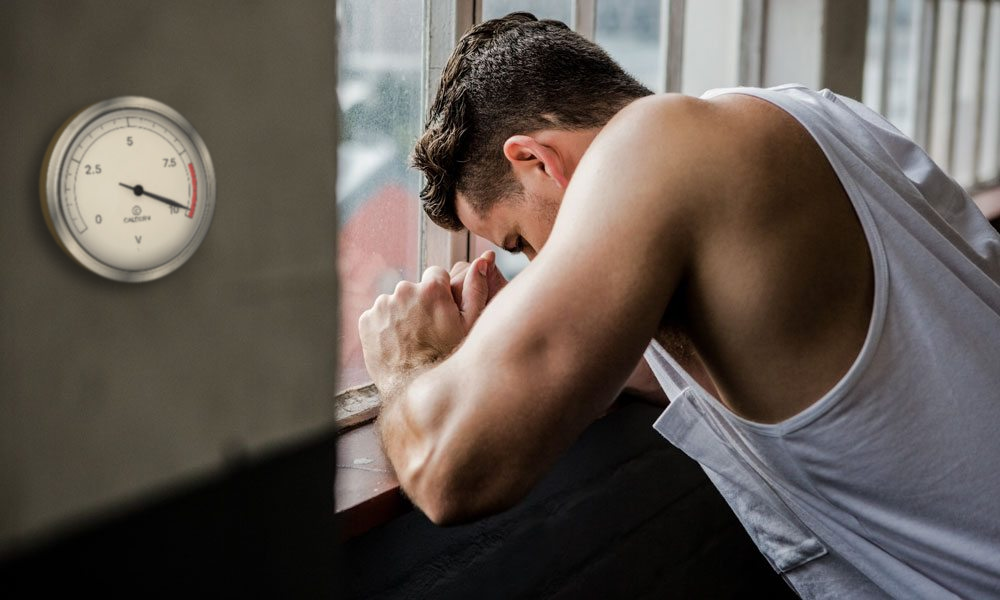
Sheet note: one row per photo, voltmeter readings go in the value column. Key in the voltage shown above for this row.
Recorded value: 9.75 V
